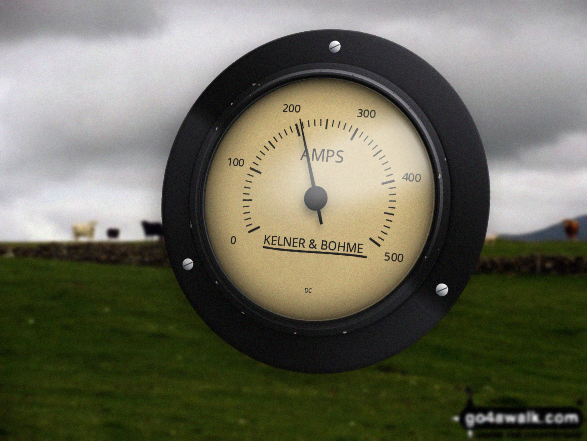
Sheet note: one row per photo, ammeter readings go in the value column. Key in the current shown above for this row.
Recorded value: 210 A
